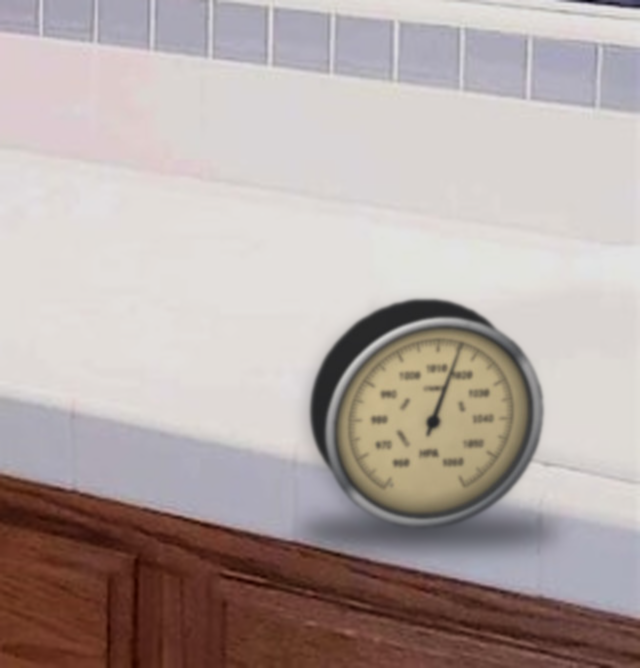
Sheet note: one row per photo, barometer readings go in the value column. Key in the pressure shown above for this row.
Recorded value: 1015 hPa
